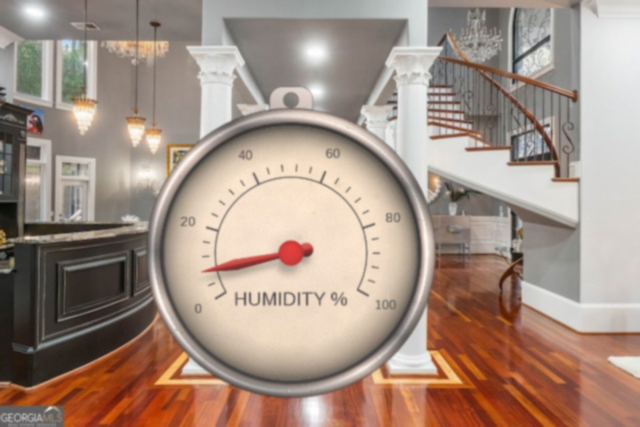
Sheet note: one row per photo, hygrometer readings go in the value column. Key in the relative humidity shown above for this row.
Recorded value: 8 %
